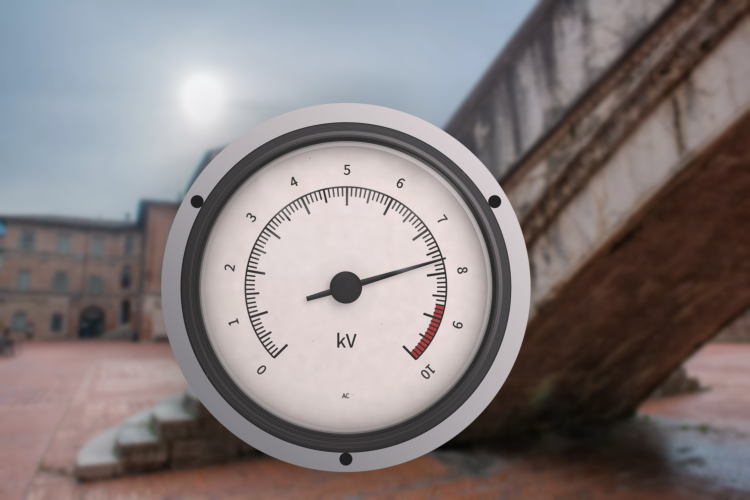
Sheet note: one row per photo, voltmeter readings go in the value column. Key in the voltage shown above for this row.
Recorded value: 7.7 kV
